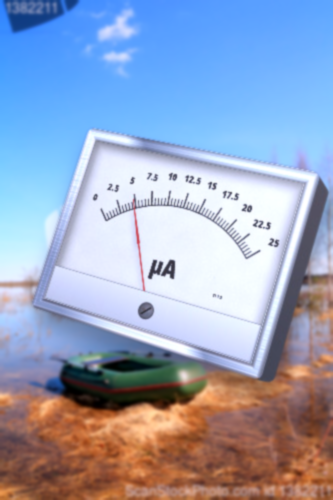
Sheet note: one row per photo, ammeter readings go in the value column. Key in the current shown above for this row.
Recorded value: 5 µA
